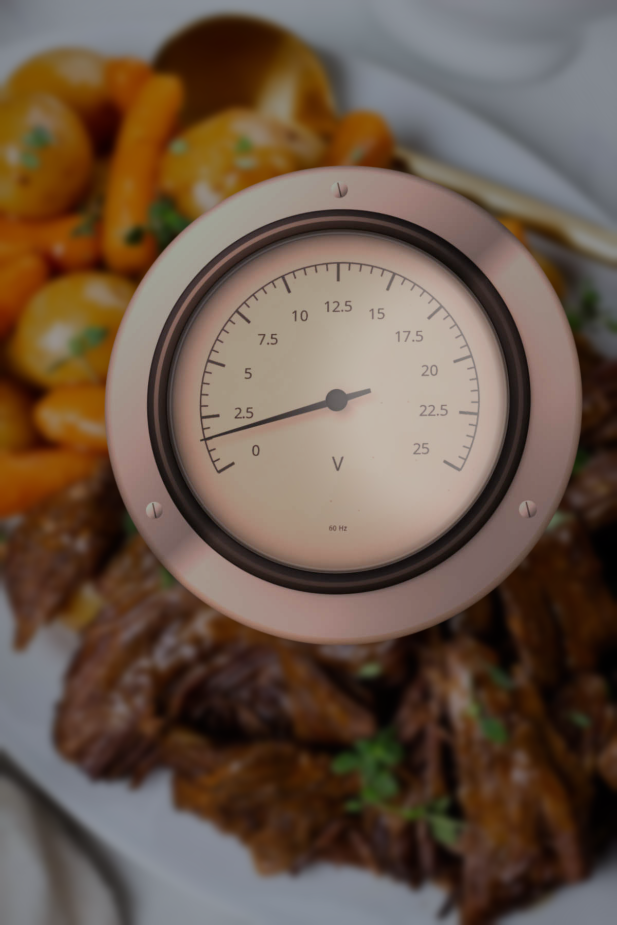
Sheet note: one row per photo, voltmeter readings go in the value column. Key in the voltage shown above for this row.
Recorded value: 1.5 V
